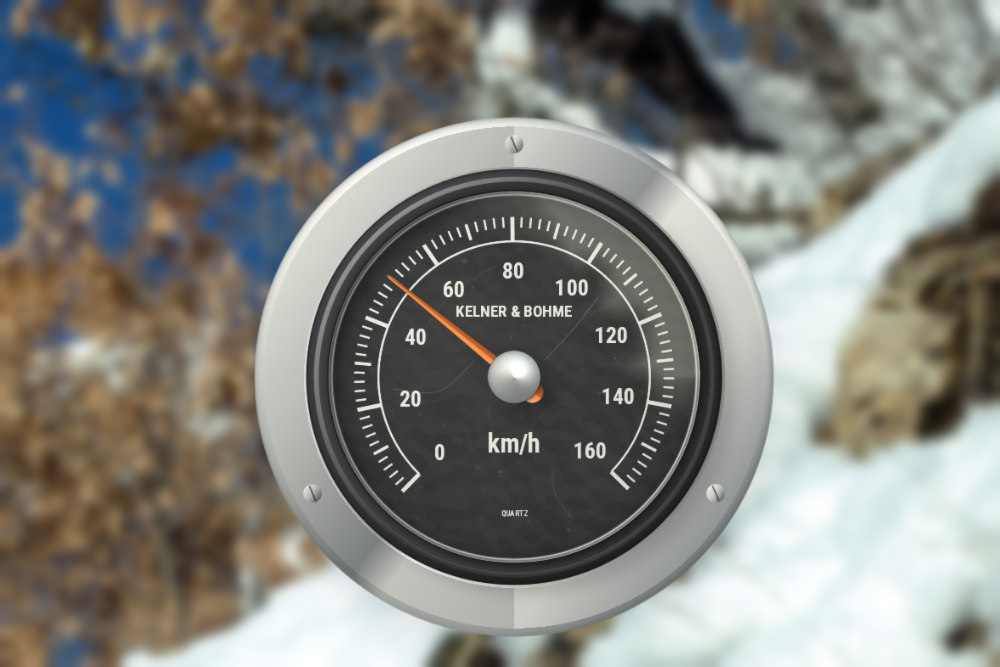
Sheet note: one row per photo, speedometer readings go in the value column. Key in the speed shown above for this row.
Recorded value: 50 km/h
